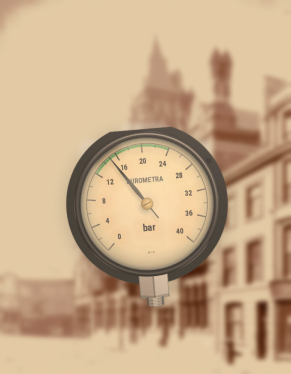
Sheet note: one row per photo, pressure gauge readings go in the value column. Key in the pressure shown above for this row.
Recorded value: 15 bar
